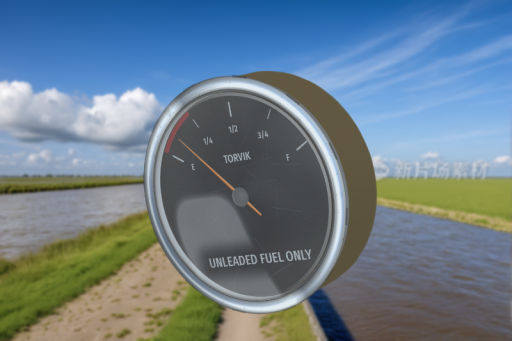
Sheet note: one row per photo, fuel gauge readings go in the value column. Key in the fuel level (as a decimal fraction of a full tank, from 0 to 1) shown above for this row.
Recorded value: 0.125
